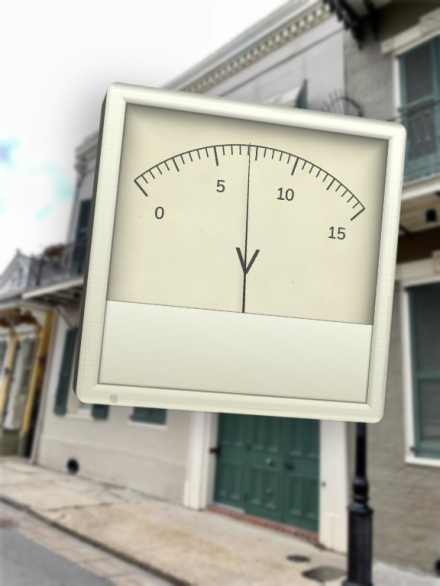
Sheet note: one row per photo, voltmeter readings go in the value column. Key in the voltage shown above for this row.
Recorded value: 7 V
